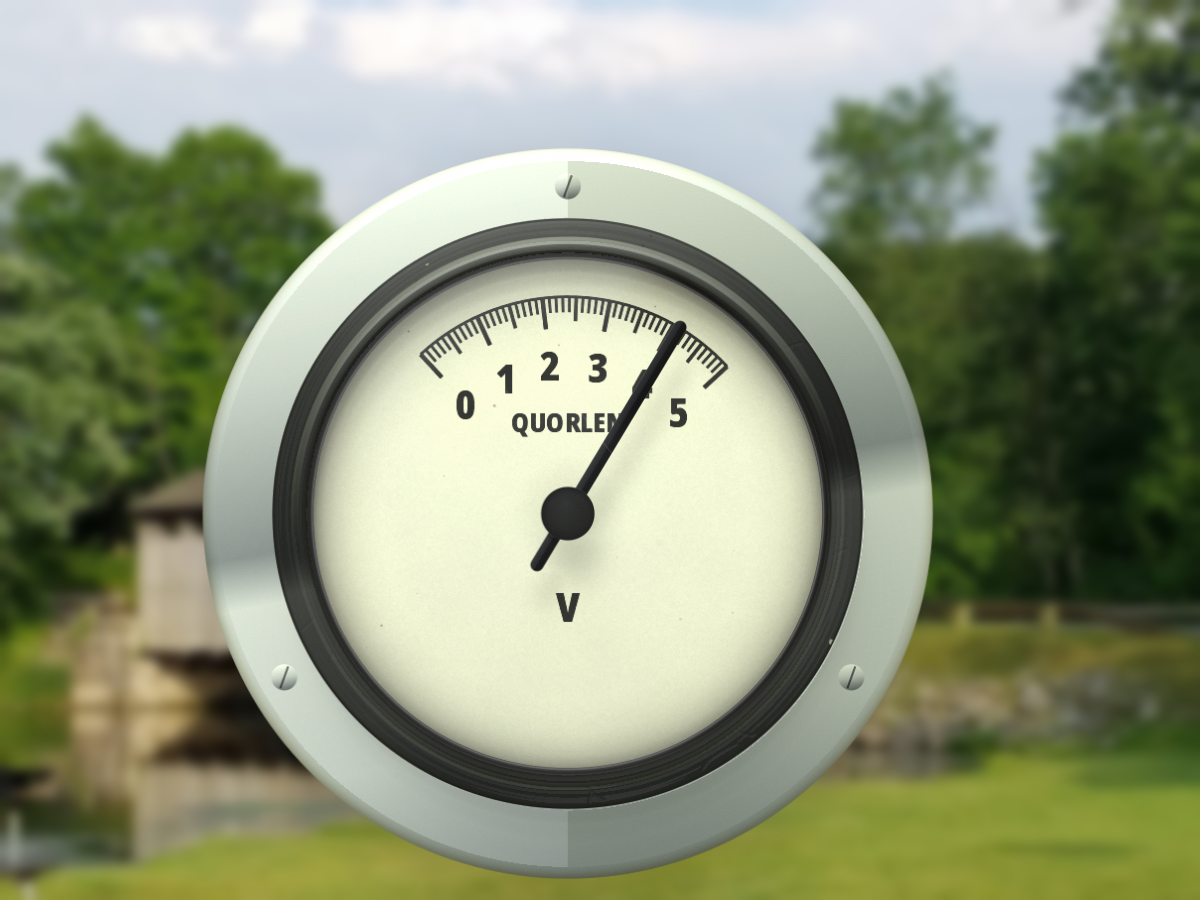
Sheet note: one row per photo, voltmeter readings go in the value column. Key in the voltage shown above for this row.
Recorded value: 4.1 V
